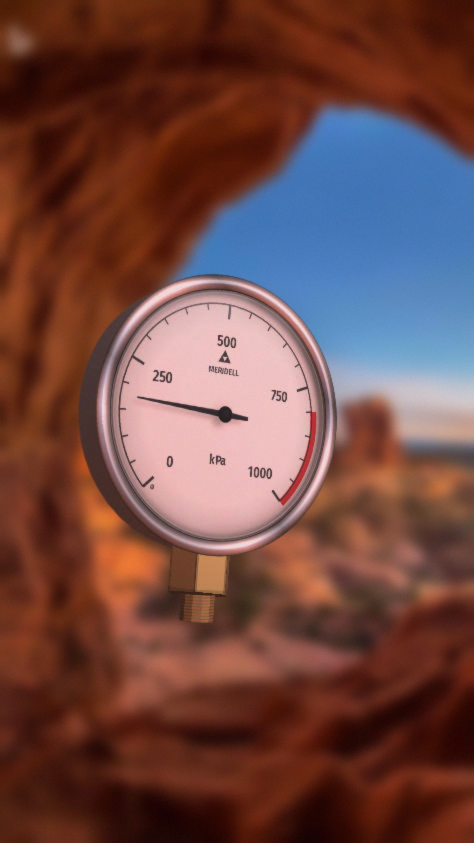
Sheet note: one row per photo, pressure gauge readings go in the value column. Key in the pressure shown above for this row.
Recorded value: 175 kPa
